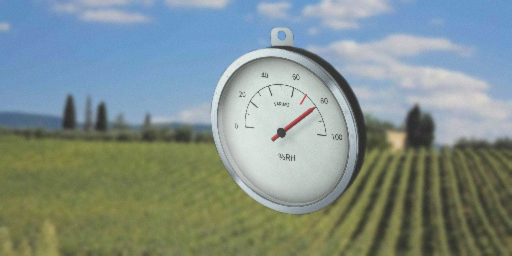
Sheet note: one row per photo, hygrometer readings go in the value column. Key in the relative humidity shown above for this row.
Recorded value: 80 %
